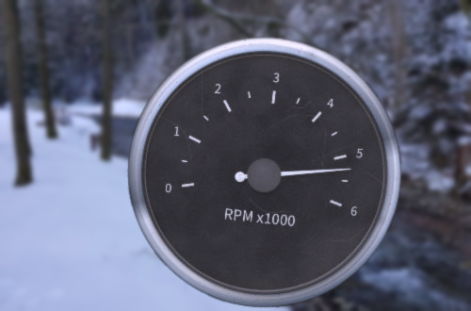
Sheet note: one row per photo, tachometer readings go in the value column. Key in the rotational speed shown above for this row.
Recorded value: 5250 rpm
